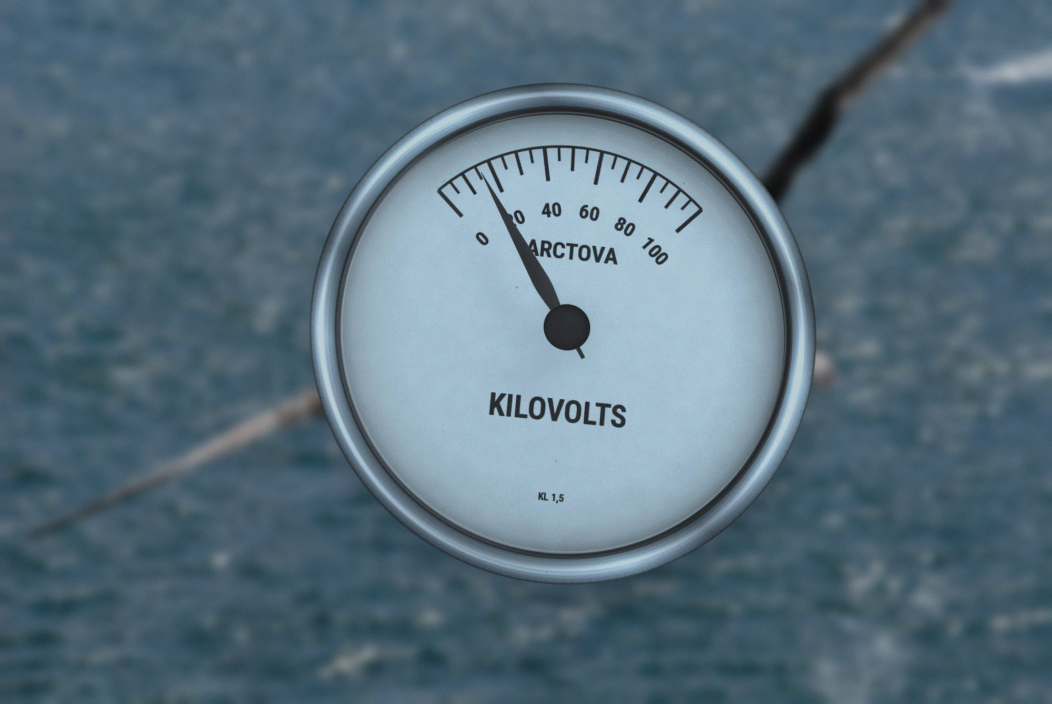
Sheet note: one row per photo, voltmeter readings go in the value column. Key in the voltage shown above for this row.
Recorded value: 15 kV
